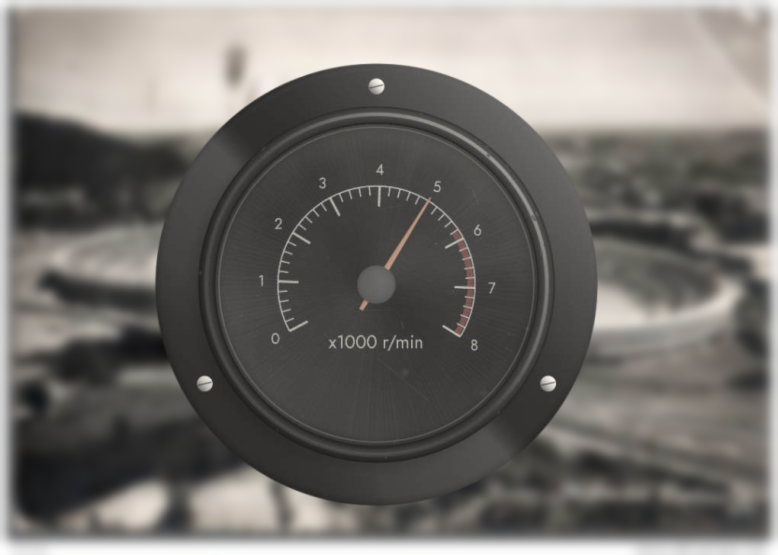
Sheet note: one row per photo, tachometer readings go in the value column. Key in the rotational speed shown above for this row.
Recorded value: 5000 rpm
